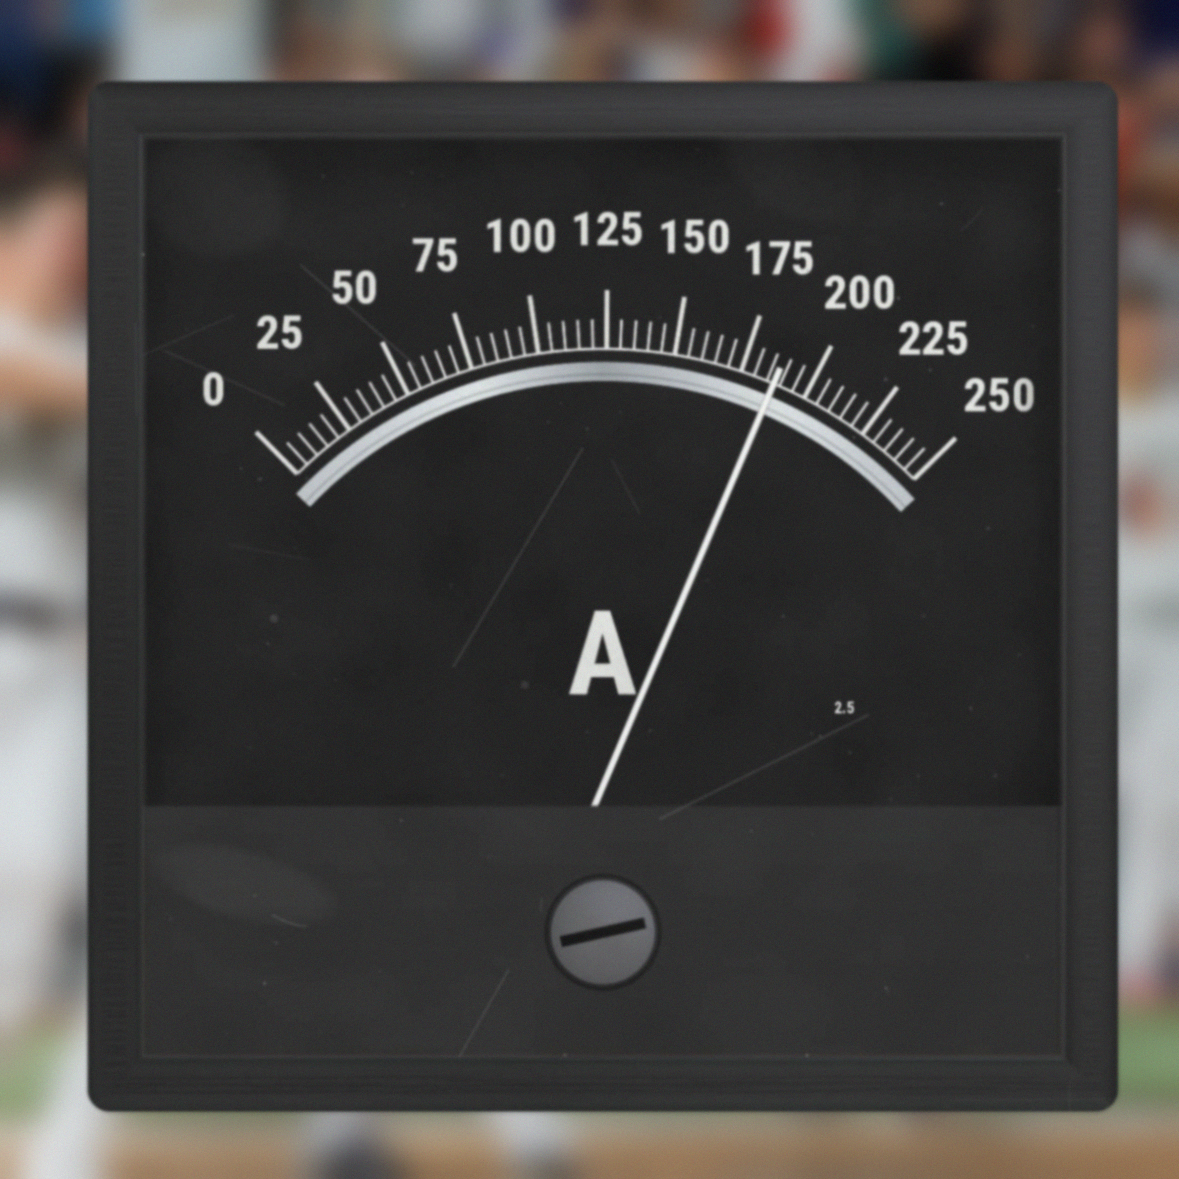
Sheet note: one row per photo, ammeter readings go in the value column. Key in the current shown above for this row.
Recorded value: 187.5 A
